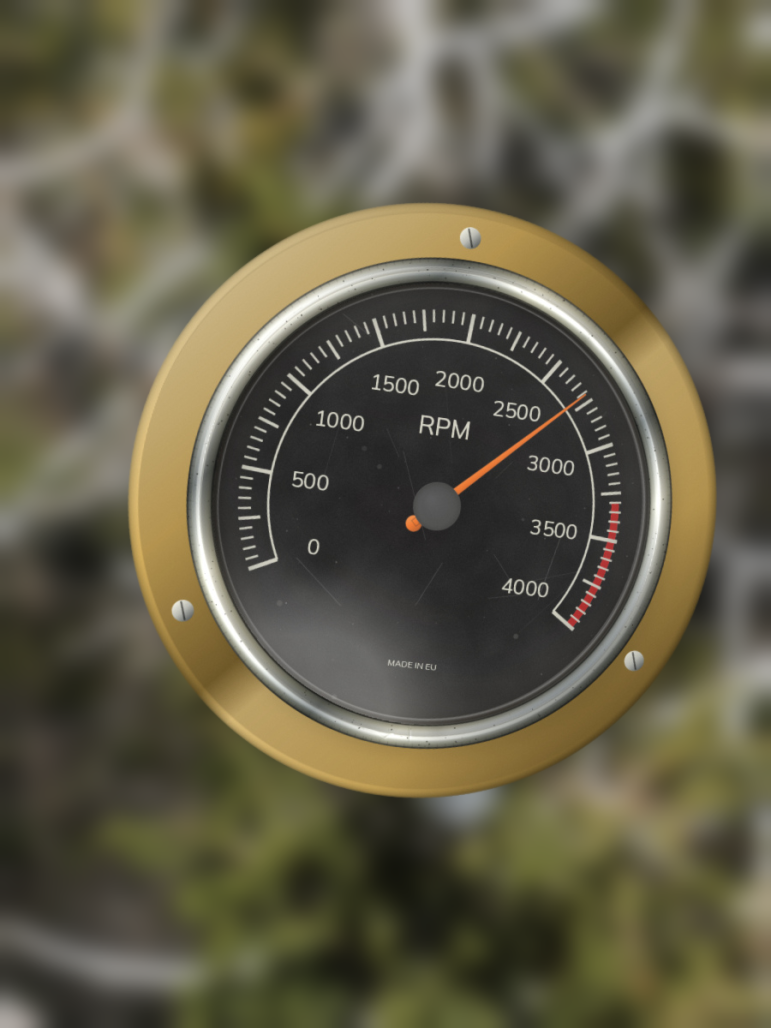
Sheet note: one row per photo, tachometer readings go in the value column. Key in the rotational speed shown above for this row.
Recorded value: 2700 rpm
